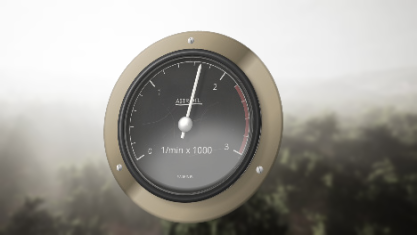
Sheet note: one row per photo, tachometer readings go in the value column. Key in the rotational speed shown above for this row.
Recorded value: 1700 rpm
